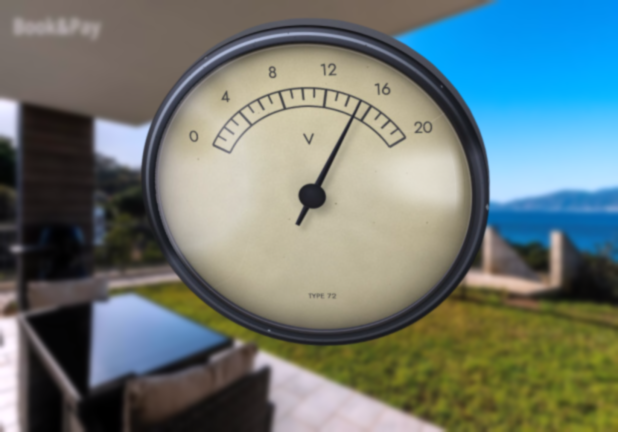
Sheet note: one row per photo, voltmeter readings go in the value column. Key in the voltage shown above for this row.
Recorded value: 15 V
